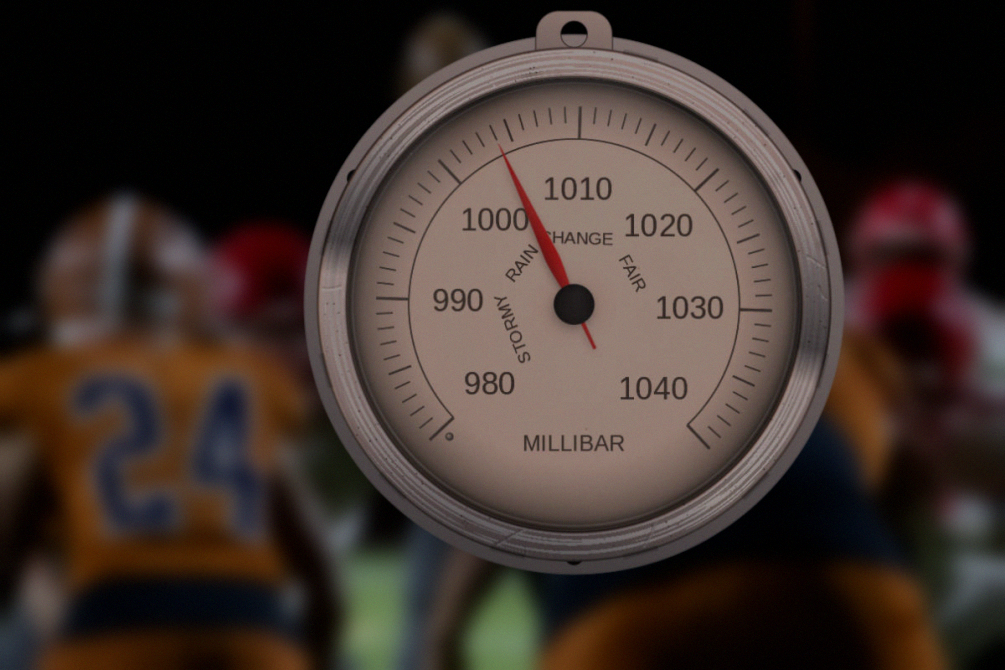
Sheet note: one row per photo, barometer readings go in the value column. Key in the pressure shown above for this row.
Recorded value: 1004 mbar
